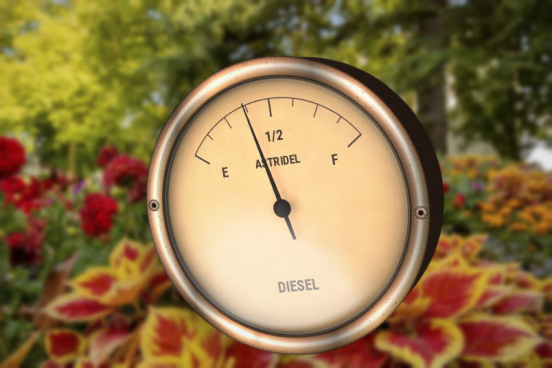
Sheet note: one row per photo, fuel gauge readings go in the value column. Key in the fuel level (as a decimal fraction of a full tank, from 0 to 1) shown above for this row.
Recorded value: 0.375
